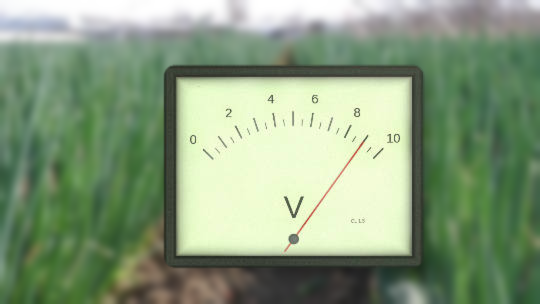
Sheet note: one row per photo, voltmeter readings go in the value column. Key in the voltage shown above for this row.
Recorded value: 9 V
